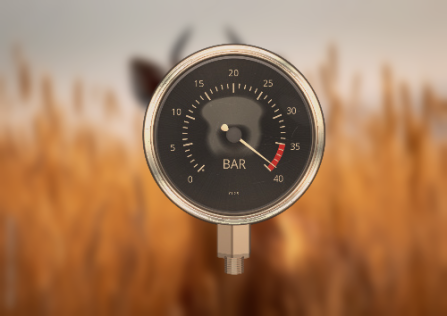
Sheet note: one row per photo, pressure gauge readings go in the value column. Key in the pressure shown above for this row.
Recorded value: 39 bar
